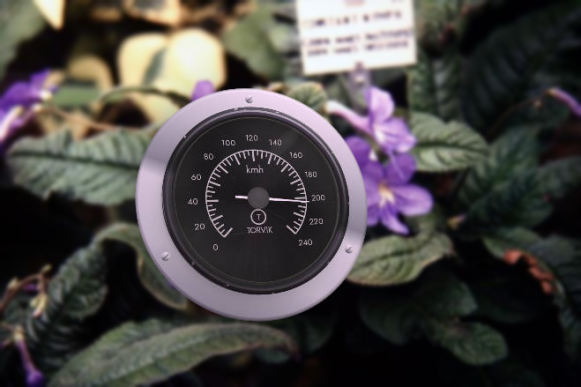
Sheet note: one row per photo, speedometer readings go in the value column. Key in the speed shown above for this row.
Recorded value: 205 km/h
